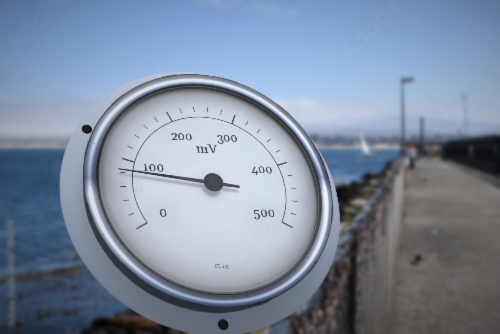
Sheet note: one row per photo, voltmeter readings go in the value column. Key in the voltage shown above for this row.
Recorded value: 80 mV
